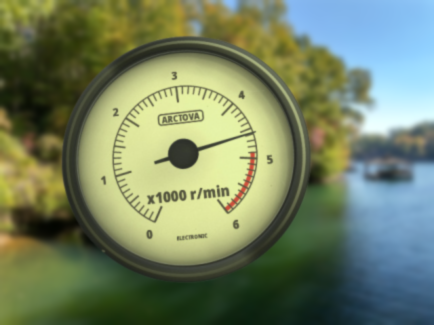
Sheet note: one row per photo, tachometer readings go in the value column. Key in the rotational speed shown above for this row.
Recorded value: 4600 rpm
